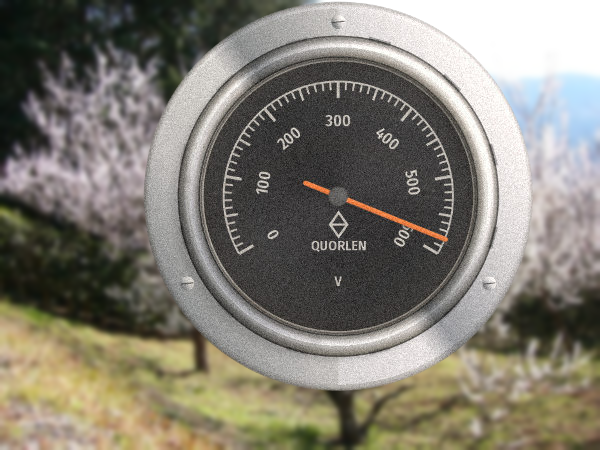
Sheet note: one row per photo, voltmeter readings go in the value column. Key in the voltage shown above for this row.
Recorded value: 580 V
